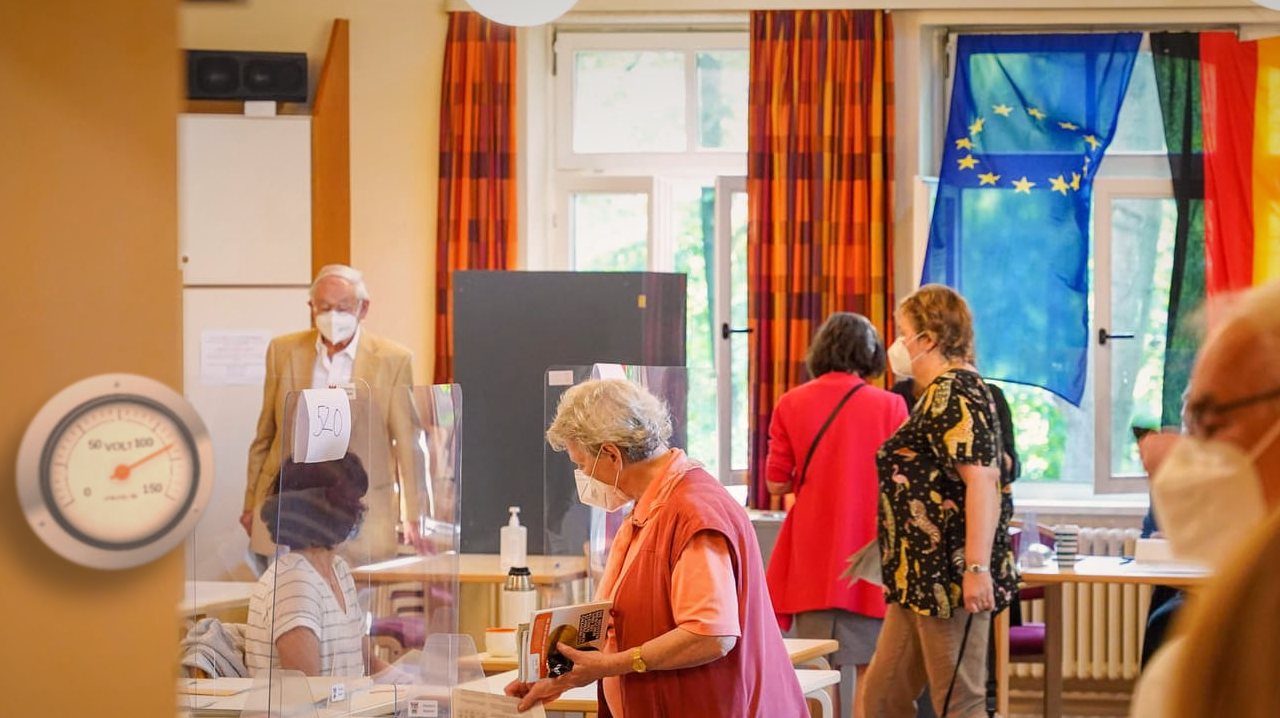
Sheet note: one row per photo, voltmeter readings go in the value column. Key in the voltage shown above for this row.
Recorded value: 115 V
